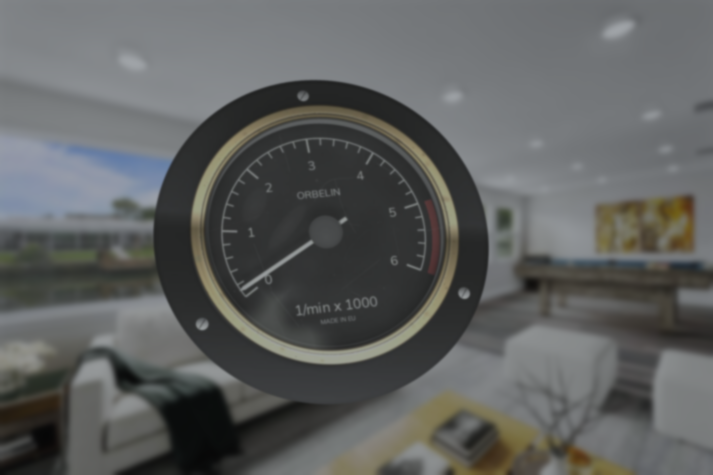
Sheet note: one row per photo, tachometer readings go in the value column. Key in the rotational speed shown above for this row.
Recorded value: 100 rpm
